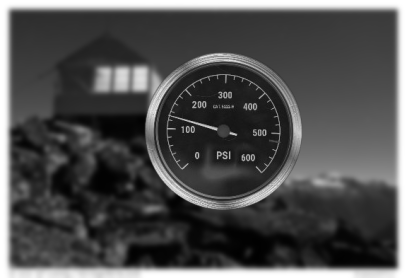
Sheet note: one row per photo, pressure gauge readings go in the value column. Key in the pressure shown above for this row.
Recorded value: 130 psi
